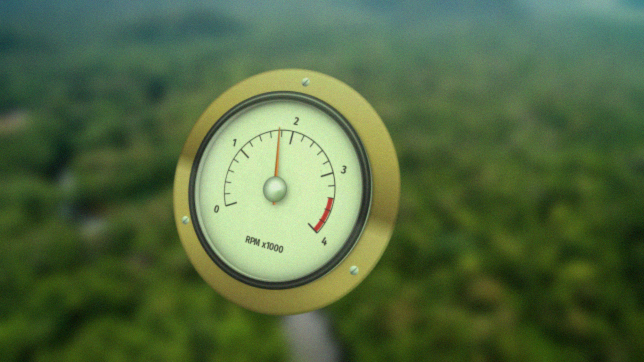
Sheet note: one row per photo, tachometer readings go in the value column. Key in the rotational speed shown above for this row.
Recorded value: 1800 rpm
